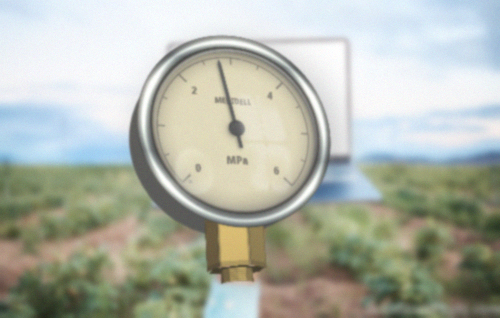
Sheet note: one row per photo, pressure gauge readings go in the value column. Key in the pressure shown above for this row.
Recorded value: 2.75 MPa
